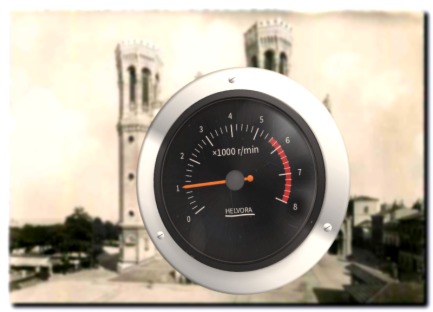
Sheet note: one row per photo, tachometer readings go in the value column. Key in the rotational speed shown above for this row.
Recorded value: 1000 rpm
